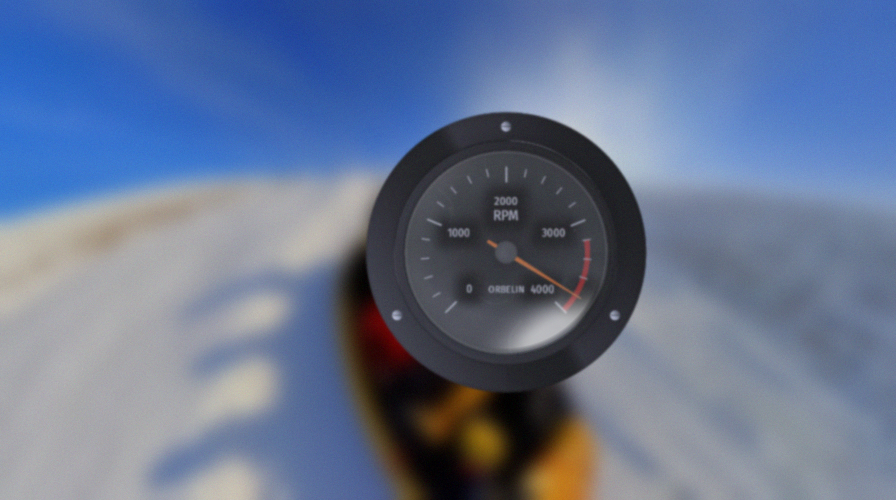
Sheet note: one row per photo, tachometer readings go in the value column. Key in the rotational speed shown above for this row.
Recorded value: 3800 rpm
